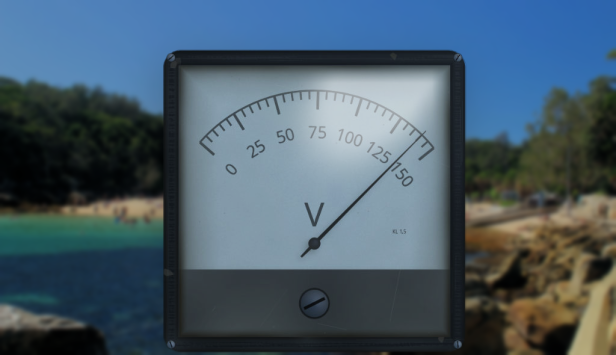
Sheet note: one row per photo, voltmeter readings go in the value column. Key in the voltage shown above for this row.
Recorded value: 140 V
